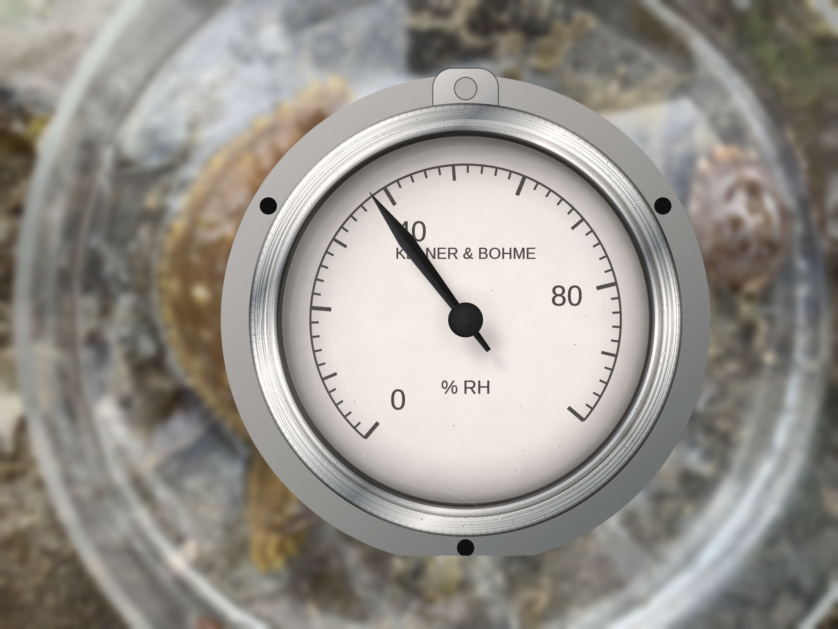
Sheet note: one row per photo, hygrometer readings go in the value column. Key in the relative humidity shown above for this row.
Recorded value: 38 %
